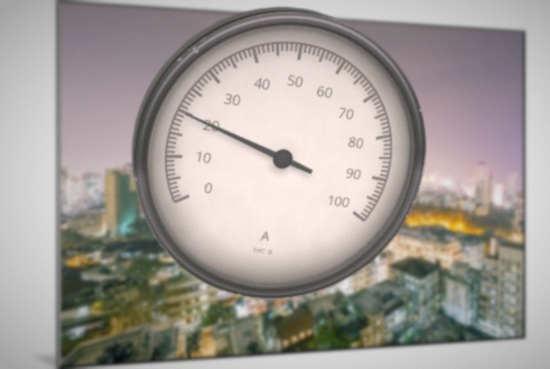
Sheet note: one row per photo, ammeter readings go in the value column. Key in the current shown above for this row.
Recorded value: 20 A
